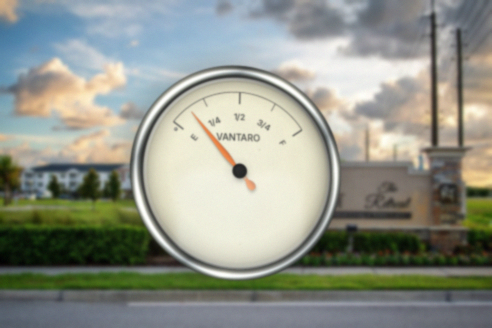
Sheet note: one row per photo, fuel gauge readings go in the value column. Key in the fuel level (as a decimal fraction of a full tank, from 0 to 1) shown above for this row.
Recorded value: 0.125
